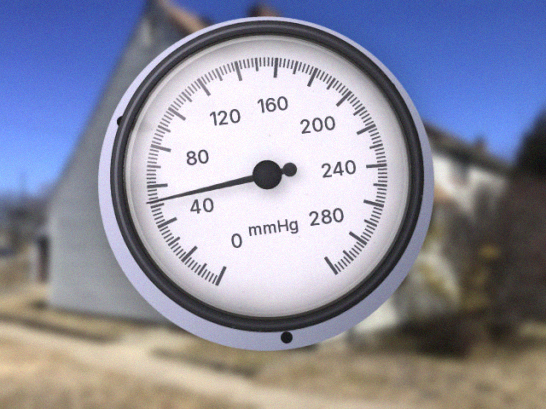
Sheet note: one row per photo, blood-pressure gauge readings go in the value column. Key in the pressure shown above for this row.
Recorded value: 52 mmHg
